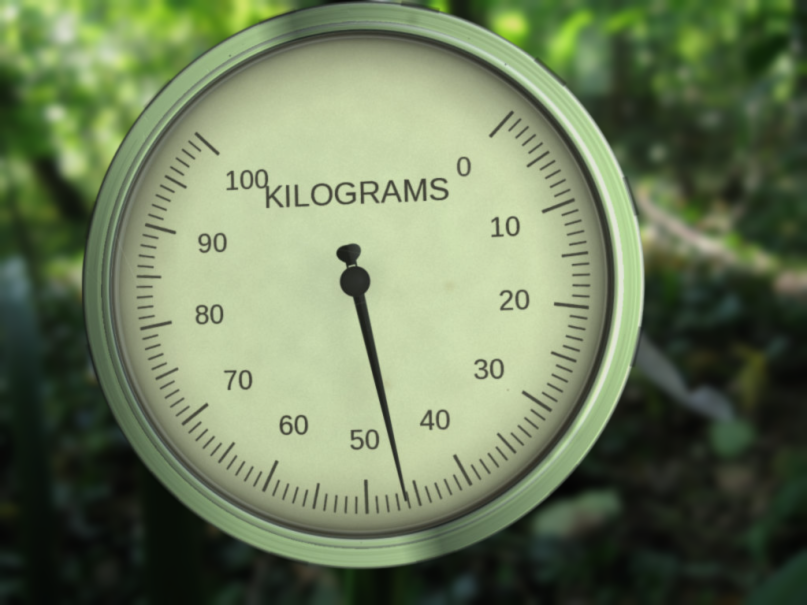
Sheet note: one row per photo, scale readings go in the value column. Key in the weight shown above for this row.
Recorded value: 46 kg
